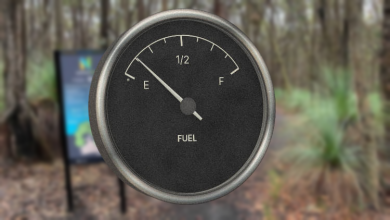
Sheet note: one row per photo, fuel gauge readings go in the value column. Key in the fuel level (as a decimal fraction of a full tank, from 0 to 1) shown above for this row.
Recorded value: 0.125
